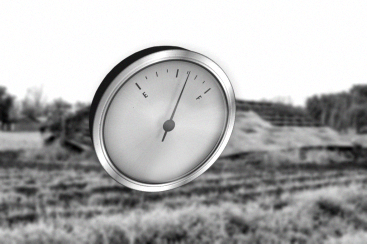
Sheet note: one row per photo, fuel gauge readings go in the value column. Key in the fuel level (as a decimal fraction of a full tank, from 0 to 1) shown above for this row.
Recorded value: 0.625
